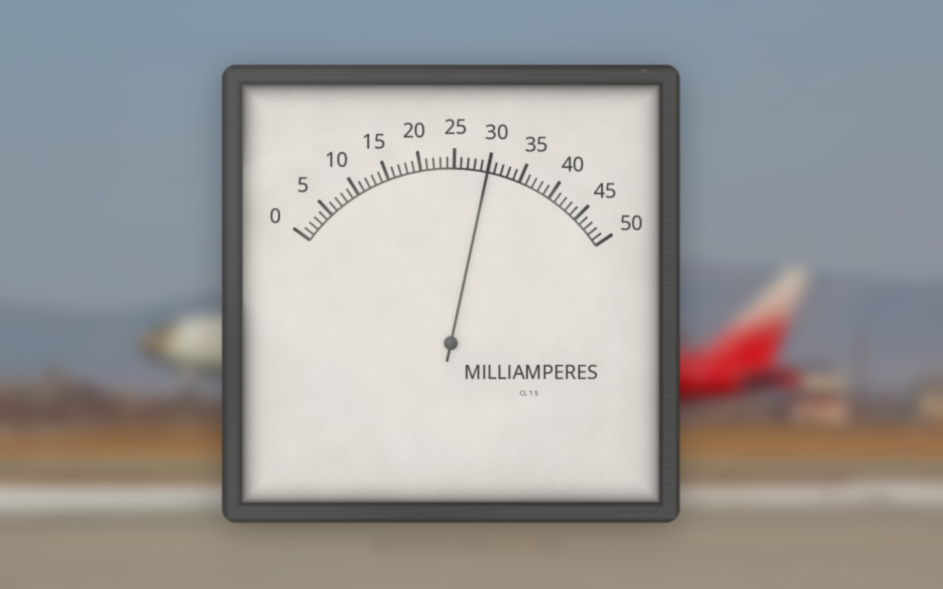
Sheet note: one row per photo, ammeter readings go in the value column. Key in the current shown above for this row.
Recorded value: 30 mA
